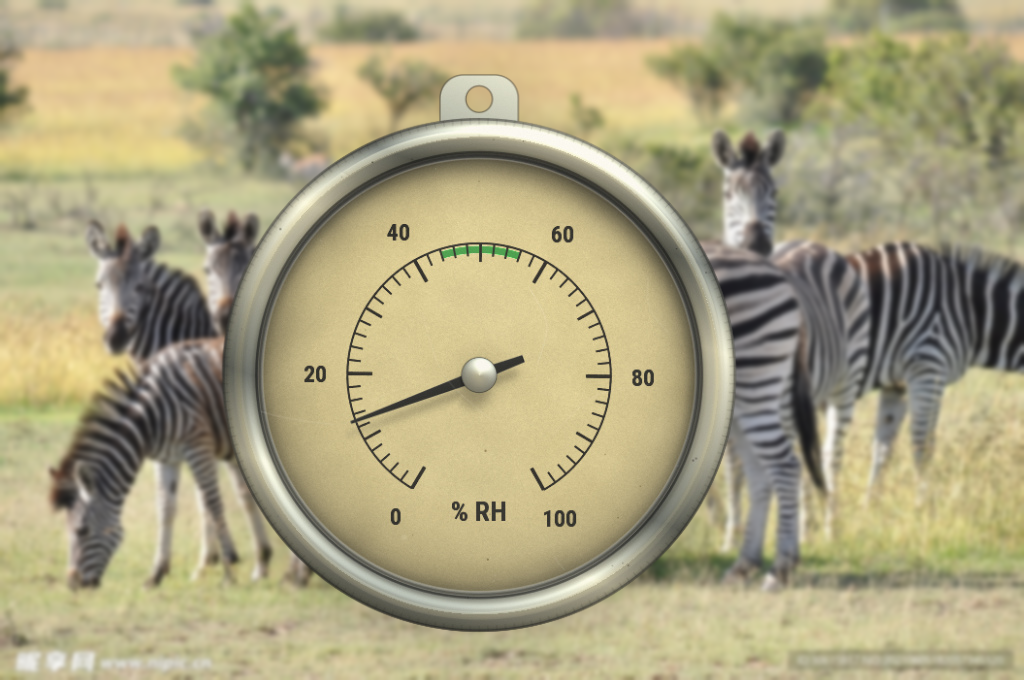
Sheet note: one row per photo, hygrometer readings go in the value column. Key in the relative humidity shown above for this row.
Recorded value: 13 %
